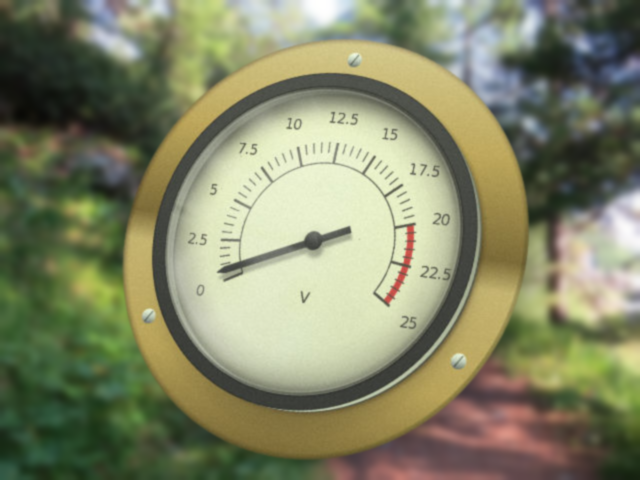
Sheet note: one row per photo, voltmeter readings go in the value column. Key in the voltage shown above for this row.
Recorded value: 0.5 V
